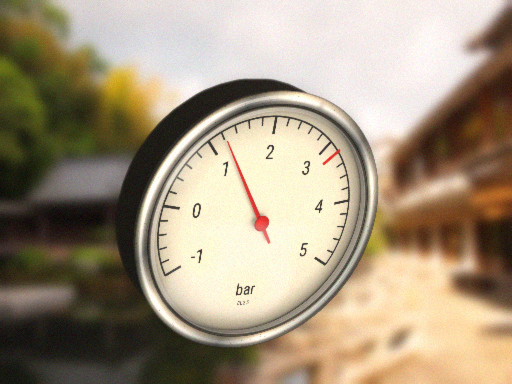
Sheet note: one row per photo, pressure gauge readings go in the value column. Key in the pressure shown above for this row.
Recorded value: 1.2 bar
